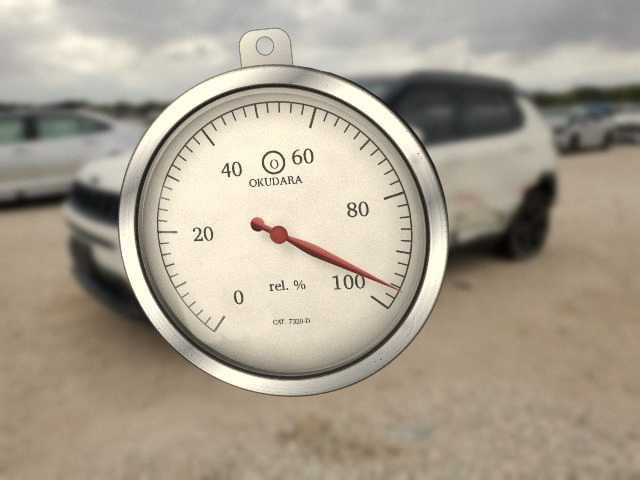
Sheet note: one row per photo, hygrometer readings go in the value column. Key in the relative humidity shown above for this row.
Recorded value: 96 %
